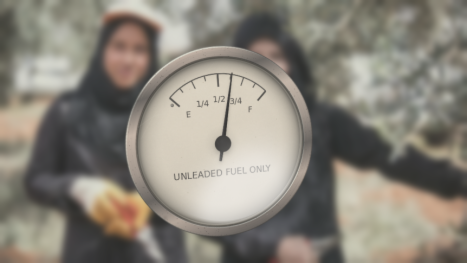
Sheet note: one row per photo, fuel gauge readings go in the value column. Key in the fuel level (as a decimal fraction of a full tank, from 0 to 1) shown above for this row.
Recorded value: 0.625
